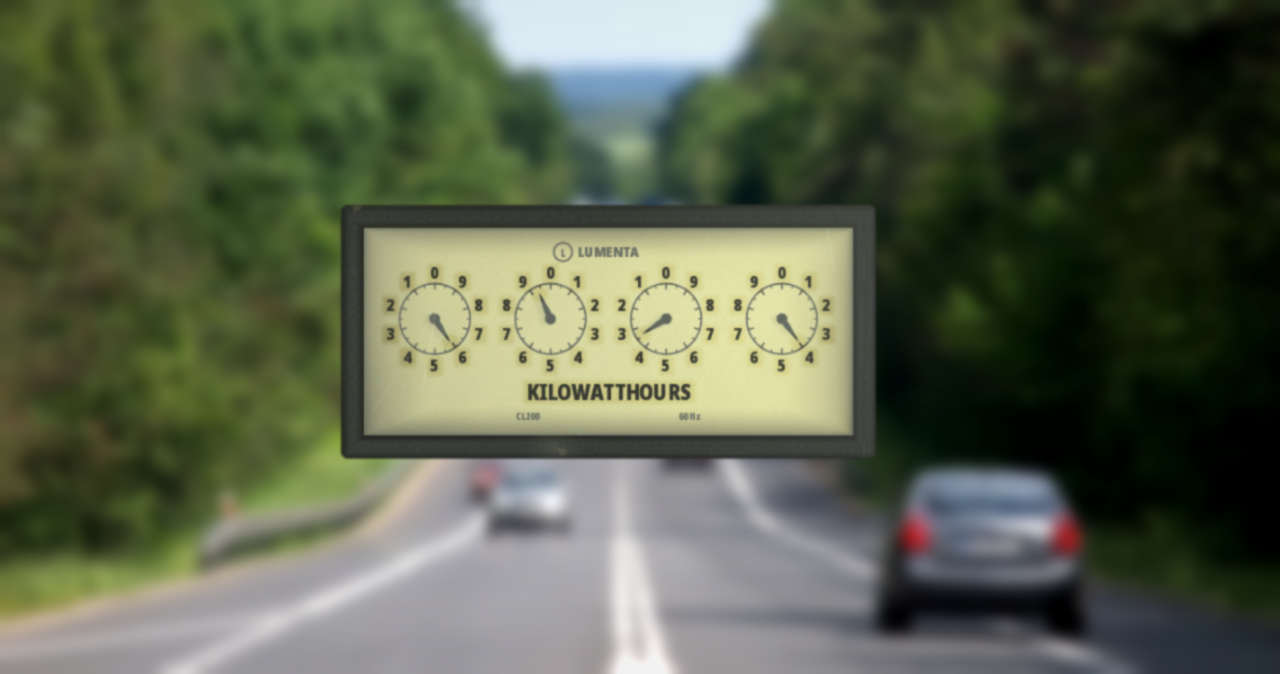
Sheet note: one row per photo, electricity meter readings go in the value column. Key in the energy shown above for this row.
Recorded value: 5934 kWh
